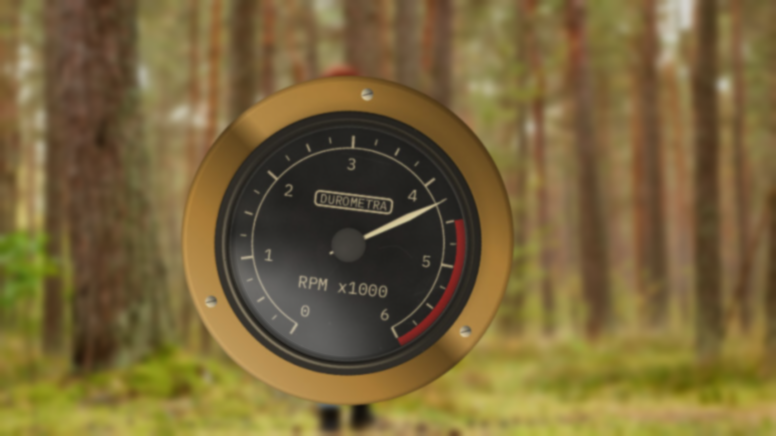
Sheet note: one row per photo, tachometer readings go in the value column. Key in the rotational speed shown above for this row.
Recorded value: 4250 rpm
